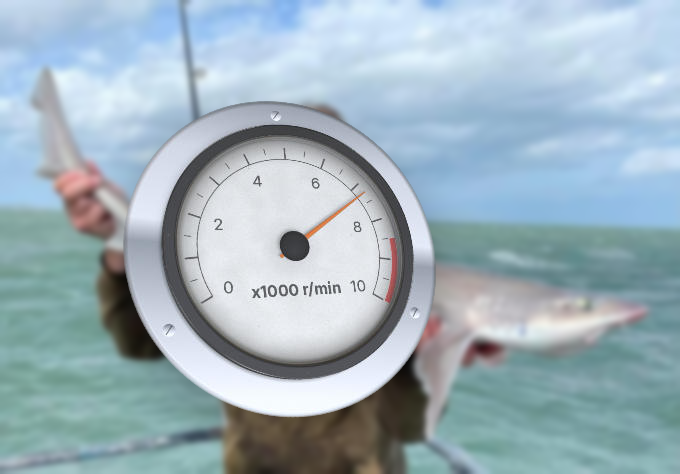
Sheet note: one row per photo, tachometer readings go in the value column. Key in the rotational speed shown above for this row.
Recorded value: 7250 rpm
